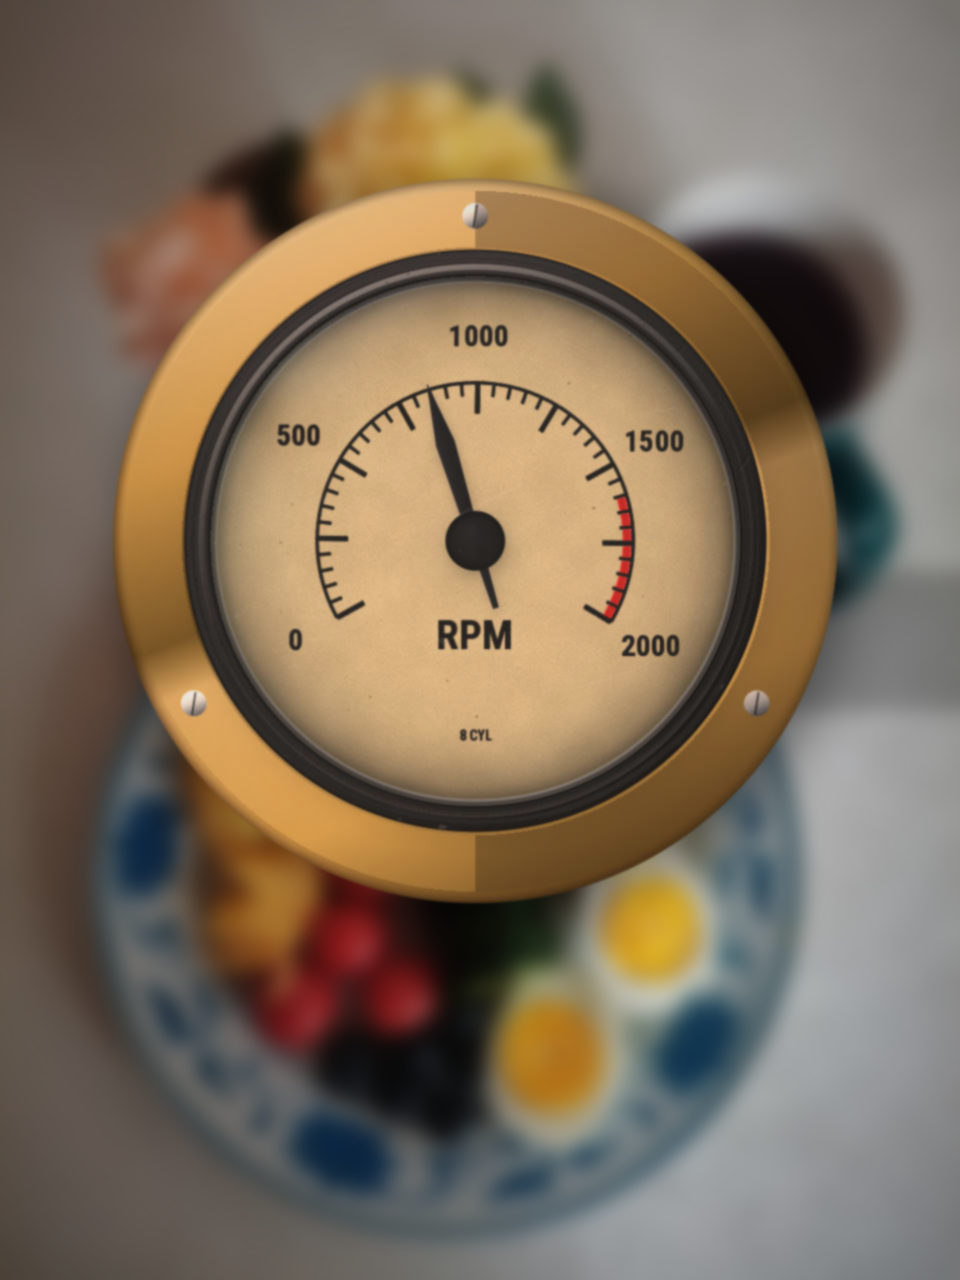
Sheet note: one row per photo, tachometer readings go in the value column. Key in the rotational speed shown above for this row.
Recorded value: 850 rpm
